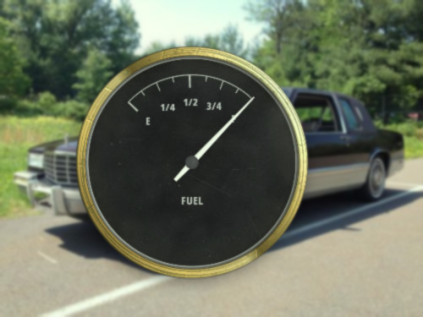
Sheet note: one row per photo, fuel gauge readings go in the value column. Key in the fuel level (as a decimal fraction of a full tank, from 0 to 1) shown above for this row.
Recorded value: 1
